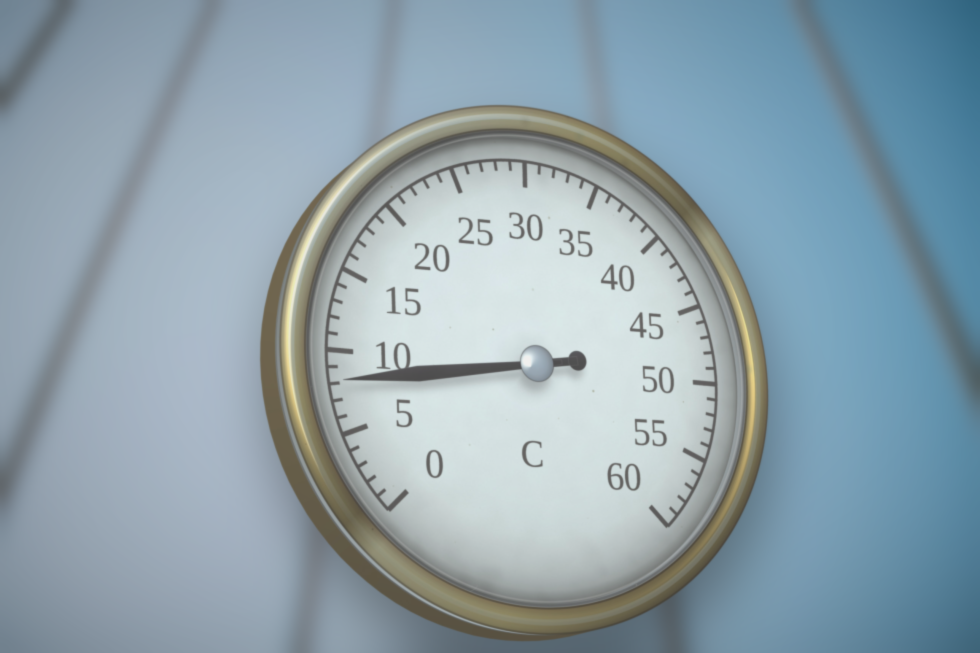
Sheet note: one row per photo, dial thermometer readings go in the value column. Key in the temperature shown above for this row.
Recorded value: 8 °C
